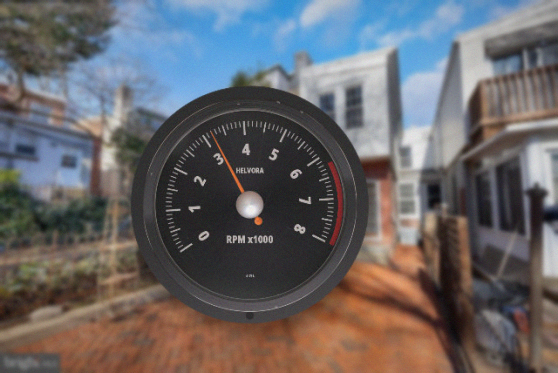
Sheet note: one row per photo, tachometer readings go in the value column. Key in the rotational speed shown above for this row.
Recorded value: 3200 rpm
